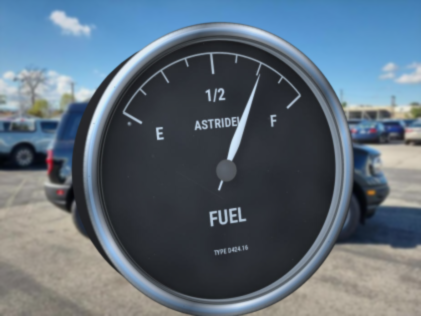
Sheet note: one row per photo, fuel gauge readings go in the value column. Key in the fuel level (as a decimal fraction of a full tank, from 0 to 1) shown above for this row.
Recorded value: 0.75
